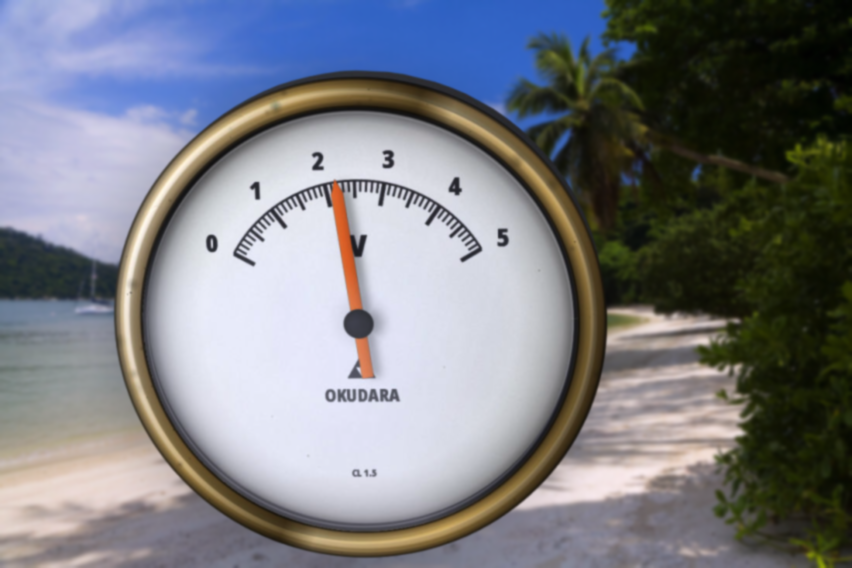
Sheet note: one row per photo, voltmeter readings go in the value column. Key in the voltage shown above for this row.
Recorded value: 2.2 V
